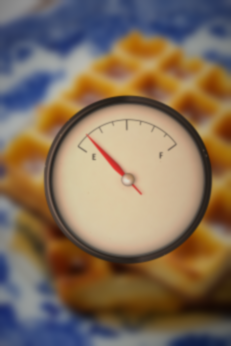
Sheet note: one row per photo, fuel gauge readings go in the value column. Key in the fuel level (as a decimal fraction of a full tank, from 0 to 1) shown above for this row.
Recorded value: 0.125
